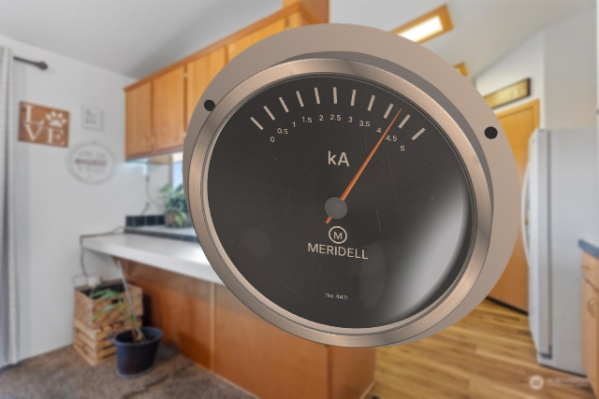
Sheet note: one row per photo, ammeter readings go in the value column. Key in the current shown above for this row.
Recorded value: 4.25 kA
